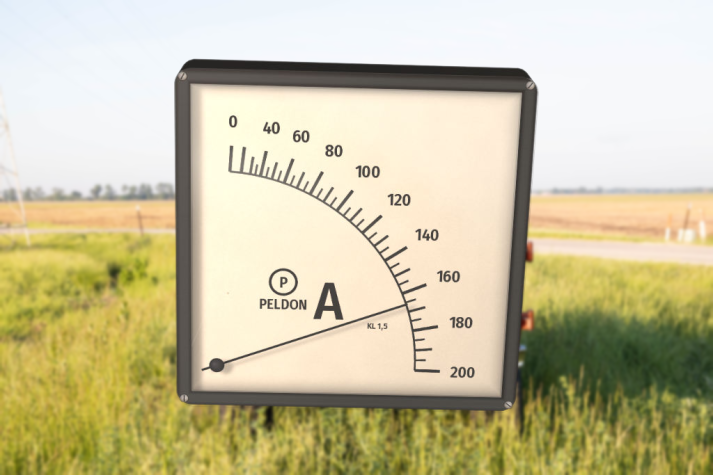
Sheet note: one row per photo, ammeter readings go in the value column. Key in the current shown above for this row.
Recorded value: 165 A
